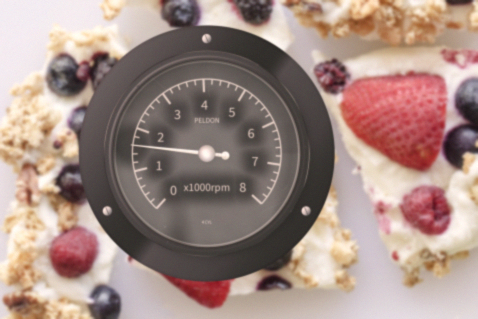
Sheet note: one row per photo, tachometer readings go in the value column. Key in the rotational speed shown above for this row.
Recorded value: 1600 rpm
